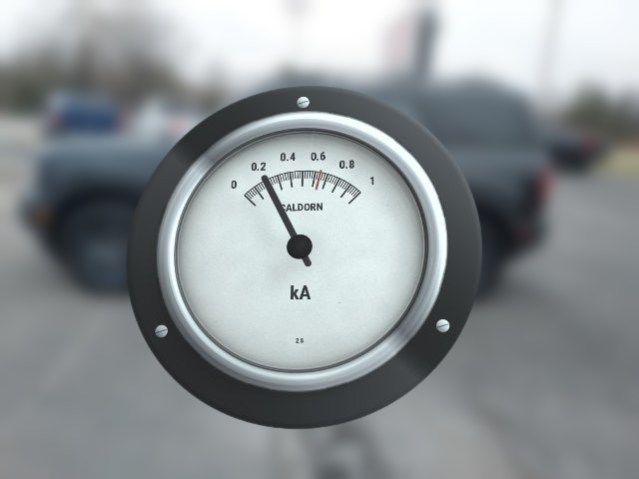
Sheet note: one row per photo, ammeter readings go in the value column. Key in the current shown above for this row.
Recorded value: 0.2 kA
